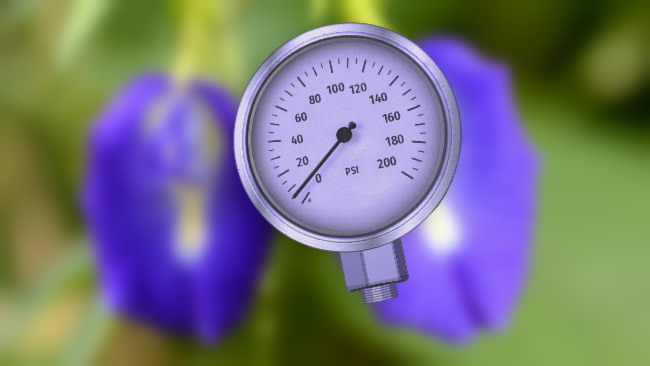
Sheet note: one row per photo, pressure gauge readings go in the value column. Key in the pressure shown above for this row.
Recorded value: 5 psi
